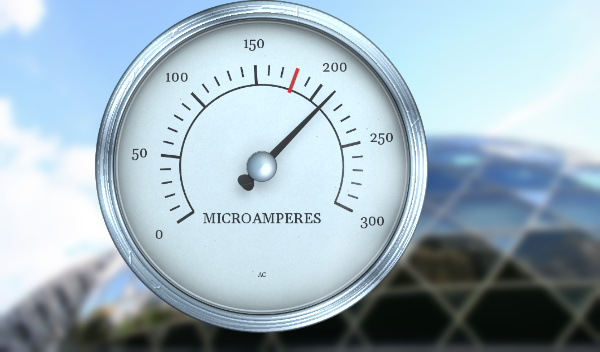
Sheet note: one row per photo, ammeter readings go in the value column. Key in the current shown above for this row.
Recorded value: 210 µA
